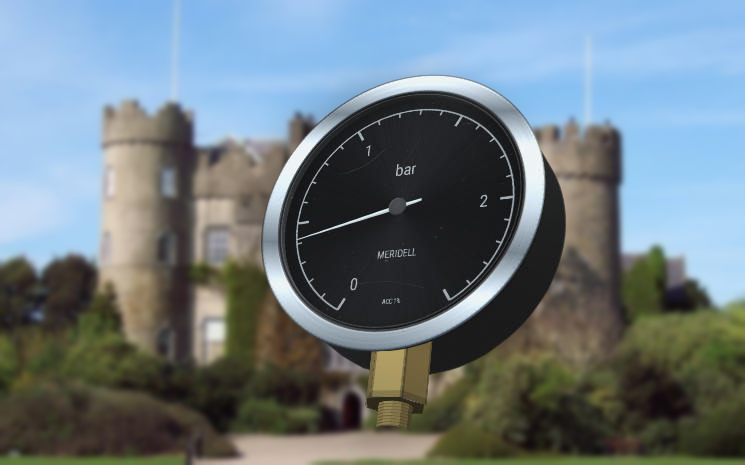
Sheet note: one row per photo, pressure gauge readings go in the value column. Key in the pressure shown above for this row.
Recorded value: 0.4 bar
